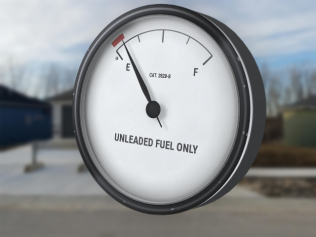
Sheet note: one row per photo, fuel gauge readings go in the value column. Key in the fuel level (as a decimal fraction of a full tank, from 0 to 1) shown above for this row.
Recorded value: 0.125
